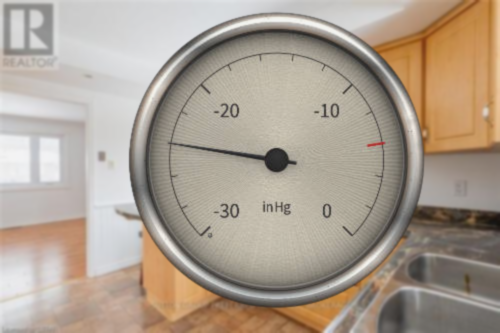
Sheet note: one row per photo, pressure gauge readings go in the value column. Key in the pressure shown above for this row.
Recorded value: -24 inHg
